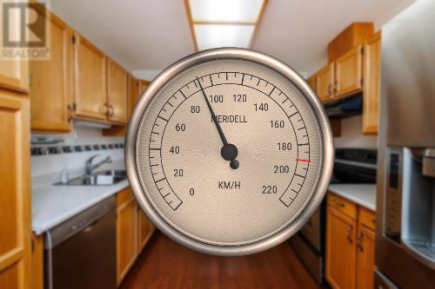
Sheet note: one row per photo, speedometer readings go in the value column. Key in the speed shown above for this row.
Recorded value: 92.5 km/h
